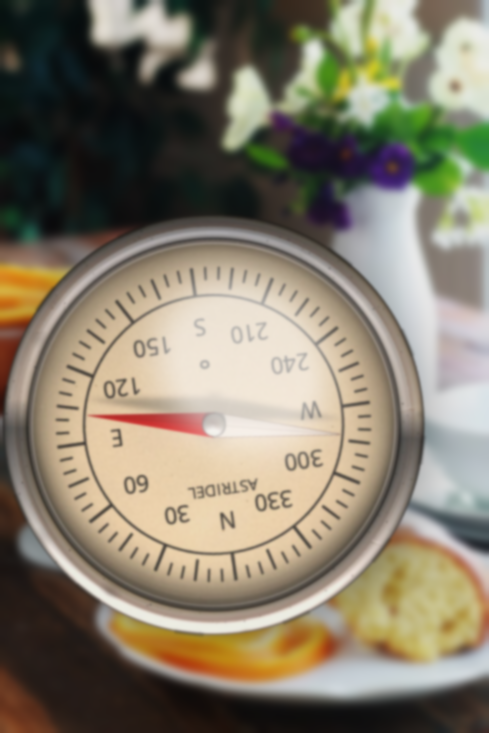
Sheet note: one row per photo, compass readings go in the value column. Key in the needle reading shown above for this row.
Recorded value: 102.5 °
